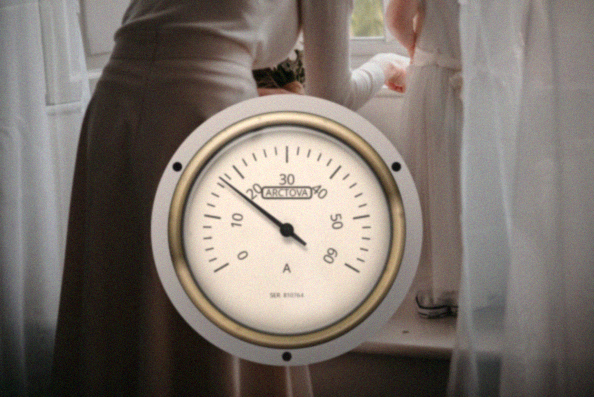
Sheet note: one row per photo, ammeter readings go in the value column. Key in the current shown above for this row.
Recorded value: 17 A
